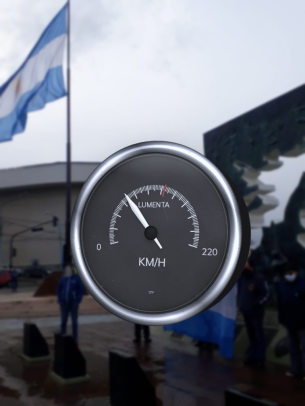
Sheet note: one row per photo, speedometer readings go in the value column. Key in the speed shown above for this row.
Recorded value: 70 km/h
